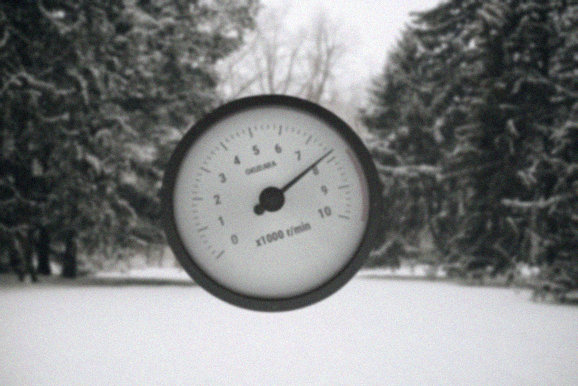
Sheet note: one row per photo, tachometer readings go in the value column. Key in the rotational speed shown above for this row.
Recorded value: 7800 rpm
